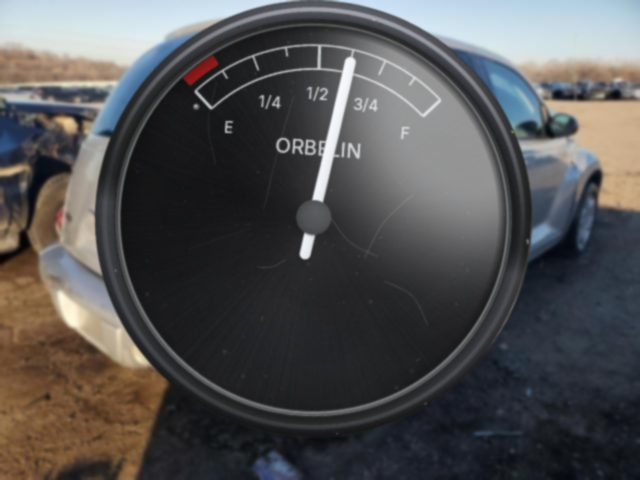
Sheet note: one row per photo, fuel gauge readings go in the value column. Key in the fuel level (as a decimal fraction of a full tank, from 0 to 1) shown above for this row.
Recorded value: 0.625
